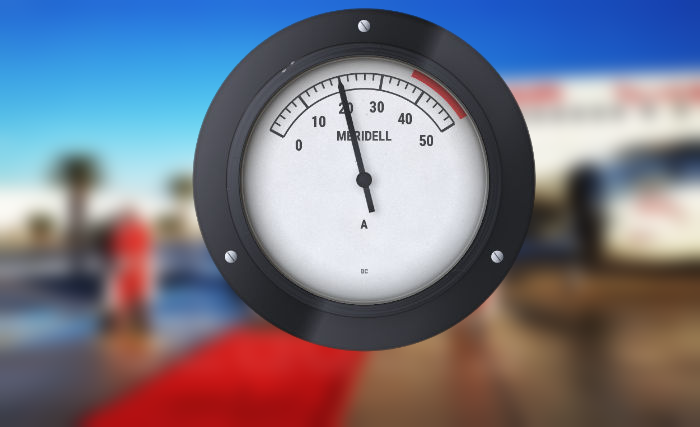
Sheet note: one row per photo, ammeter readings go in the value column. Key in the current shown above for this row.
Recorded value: 20 A
